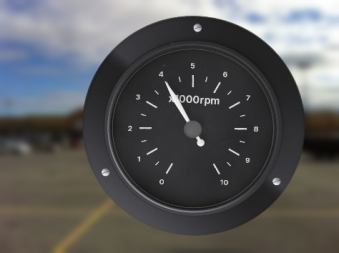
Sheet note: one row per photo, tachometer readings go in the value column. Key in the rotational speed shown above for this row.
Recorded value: 4000 rpm
